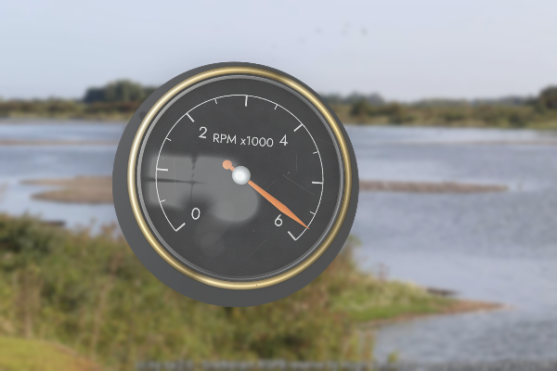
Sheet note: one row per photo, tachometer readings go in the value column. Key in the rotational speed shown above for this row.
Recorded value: 5750 rpm
